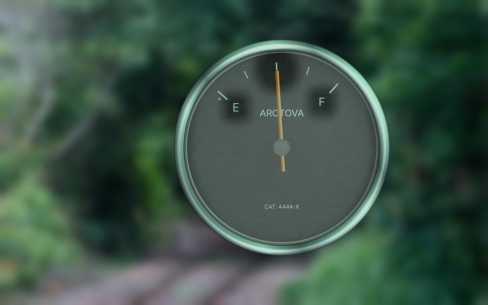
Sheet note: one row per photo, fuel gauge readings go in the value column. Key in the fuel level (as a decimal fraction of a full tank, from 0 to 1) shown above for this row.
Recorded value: 0.5
